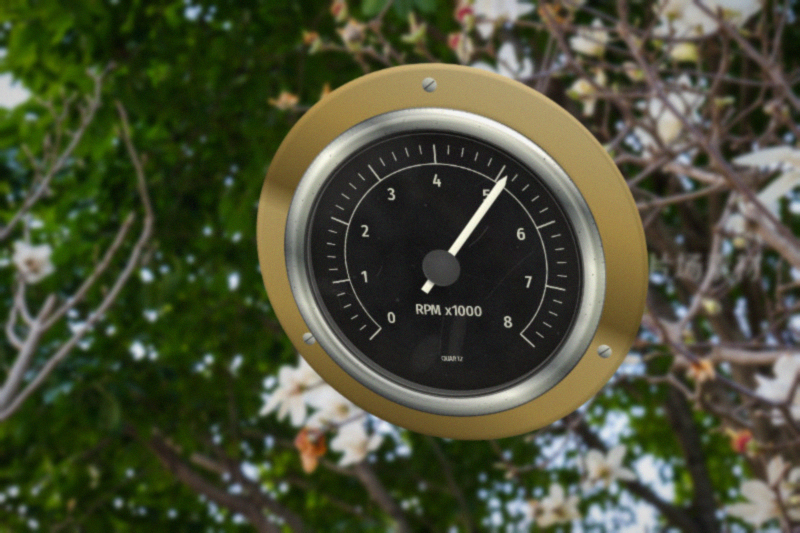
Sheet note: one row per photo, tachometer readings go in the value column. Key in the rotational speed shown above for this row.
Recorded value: 5100 rpm
